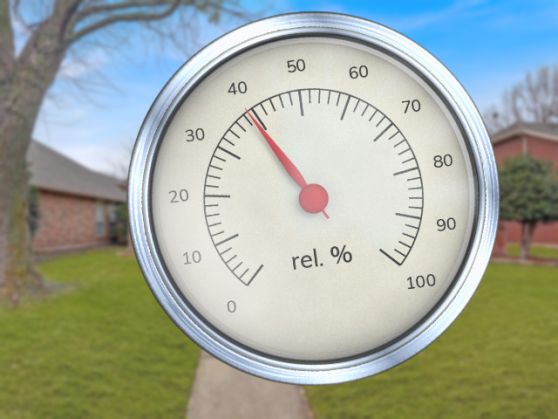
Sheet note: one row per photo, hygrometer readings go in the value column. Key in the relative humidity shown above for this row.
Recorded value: 39 %
